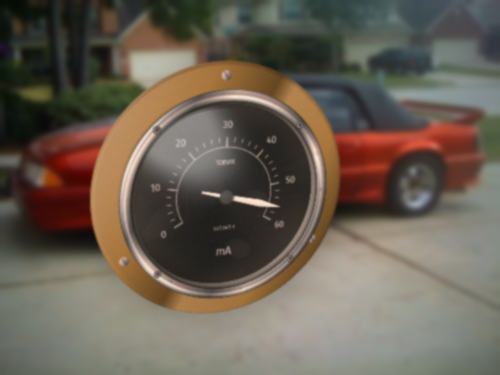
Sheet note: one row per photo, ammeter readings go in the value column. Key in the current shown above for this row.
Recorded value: 56 mA
